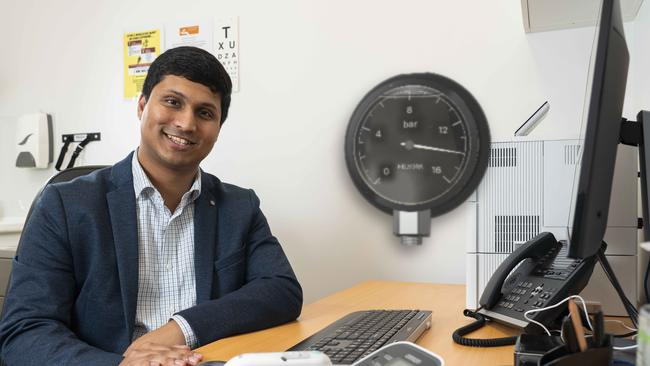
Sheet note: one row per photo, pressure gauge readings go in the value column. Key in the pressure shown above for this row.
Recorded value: 14 bar
